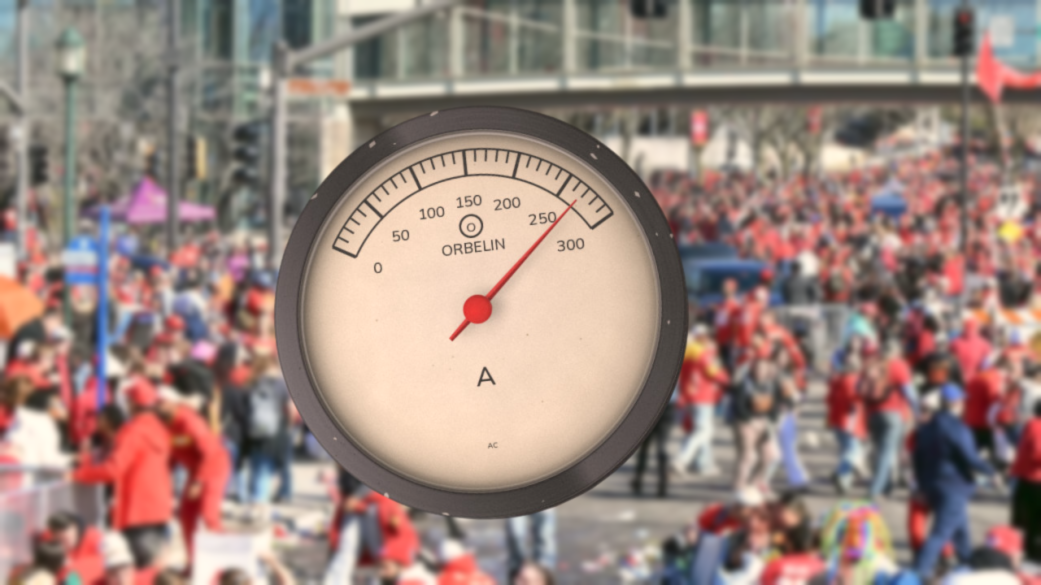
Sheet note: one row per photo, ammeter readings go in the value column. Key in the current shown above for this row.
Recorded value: 270 A
